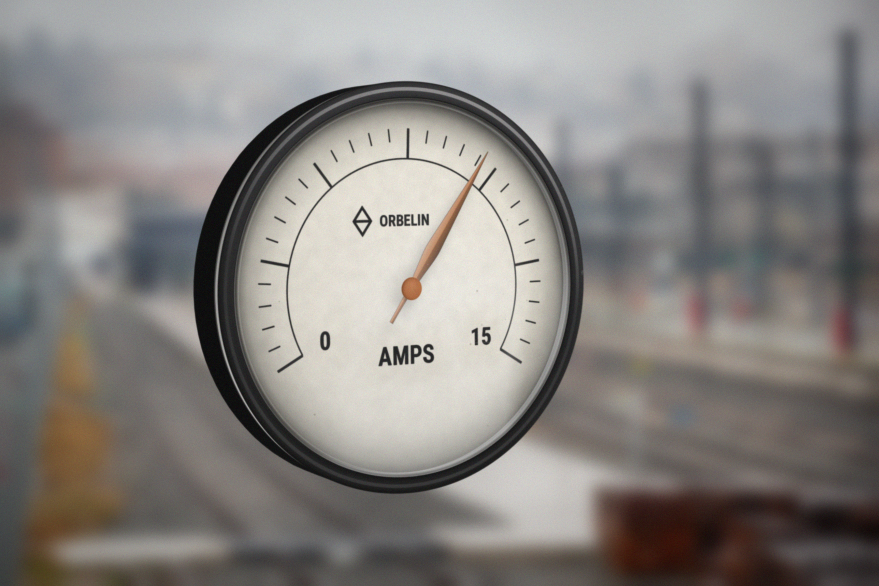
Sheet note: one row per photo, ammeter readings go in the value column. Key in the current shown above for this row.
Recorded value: 9.5 A
